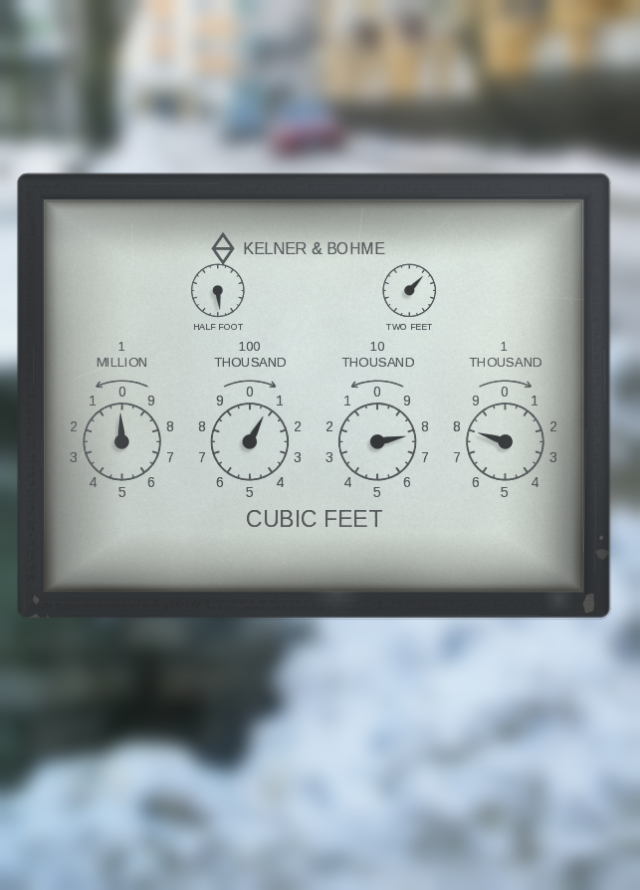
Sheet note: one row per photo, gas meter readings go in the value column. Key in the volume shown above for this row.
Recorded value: 7800 ft³
